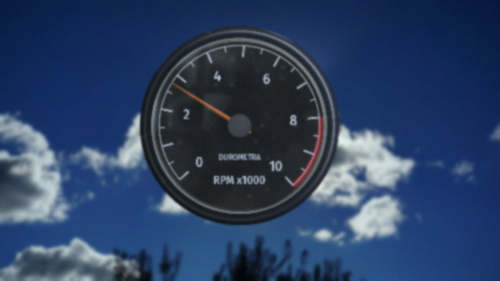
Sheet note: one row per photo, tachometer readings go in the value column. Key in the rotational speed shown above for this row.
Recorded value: 2750 rpm
